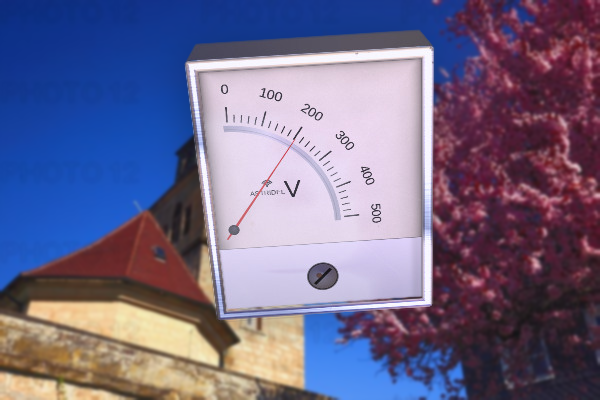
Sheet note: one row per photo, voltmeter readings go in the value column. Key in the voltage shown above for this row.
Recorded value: 200 V
